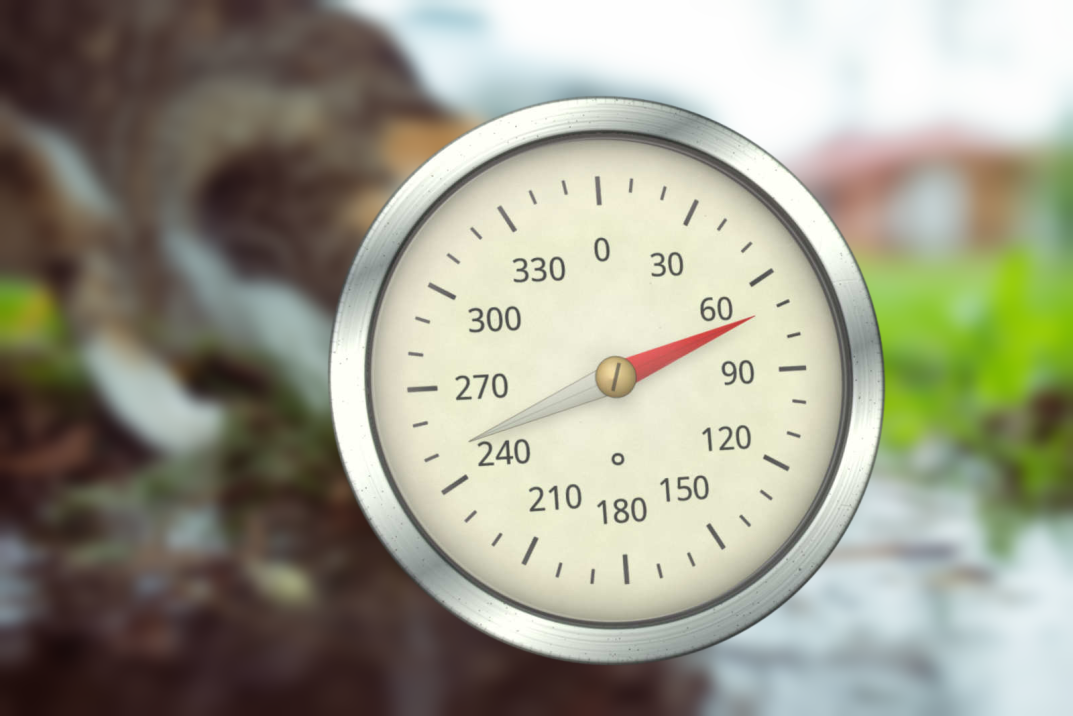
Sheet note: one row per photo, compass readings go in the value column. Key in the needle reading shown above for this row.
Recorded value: 70 °
